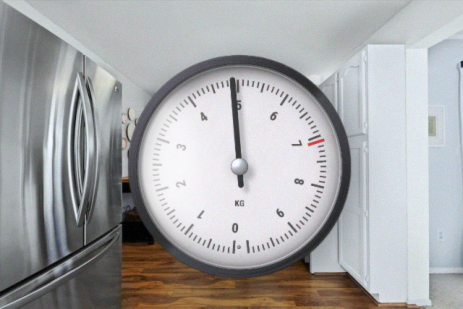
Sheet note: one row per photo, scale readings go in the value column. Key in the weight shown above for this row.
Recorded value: 4.9 kg
